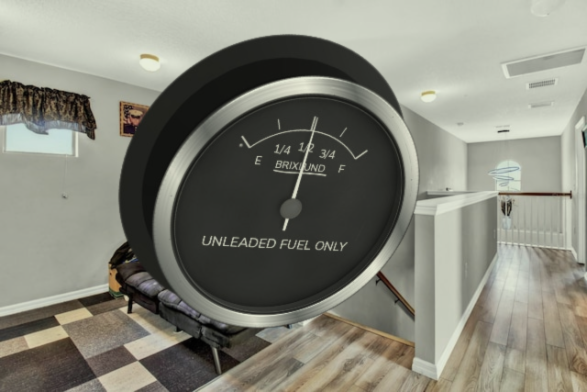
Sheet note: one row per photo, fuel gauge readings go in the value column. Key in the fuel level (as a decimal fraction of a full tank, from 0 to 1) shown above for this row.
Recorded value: 0.5
